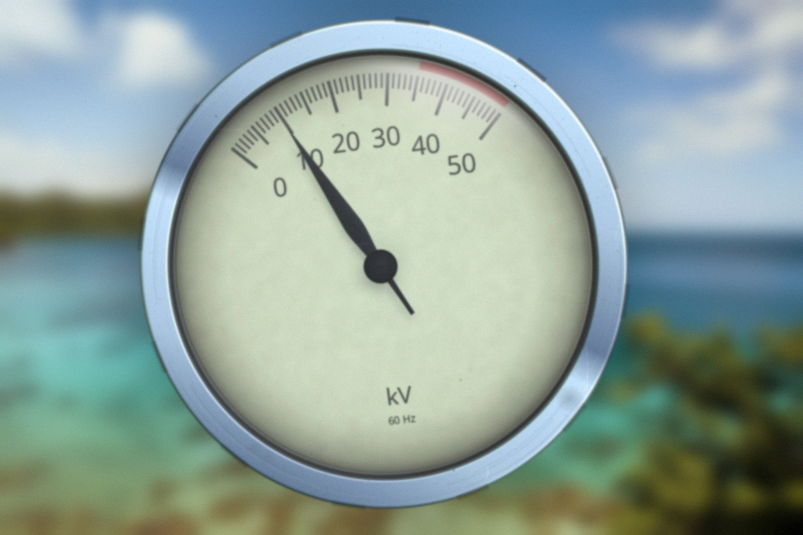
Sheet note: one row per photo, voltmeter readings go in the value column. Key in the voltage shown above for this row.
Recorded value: 10 kV
